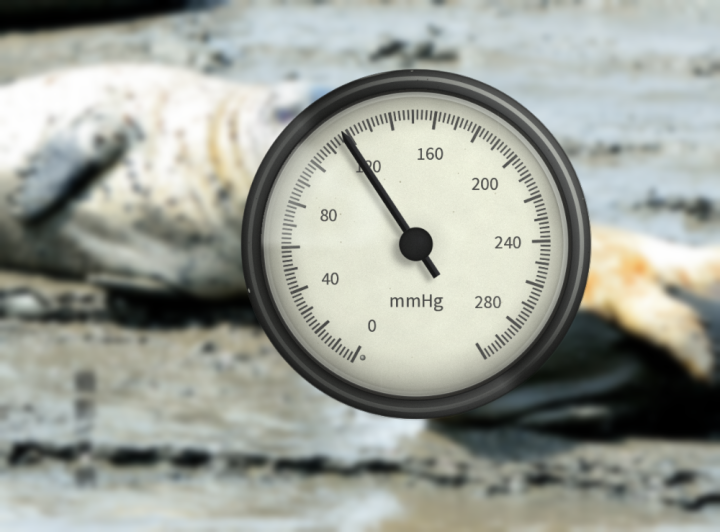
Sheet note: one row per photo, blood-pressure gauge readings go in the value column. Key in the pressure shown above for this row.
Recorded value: 118 mmHg
